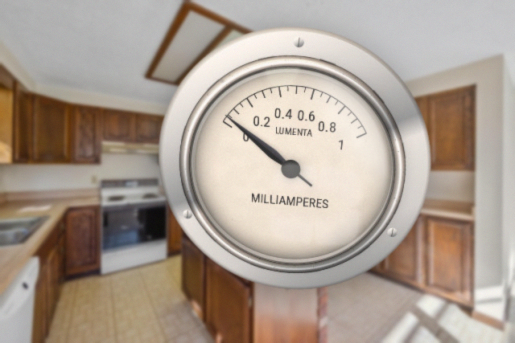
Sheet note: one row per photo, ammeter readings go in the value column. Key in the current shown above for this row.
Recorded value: 0.05 mA
